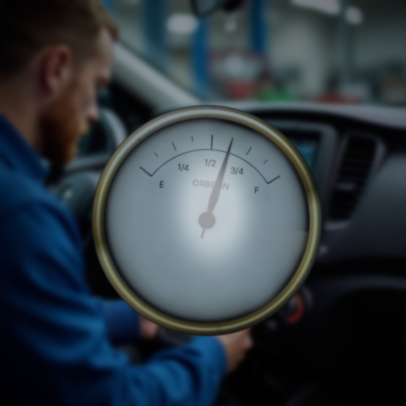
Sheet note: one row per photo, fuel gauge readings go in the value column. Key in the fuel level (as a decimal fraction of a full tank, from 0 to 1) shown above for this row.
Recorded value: 0.625
